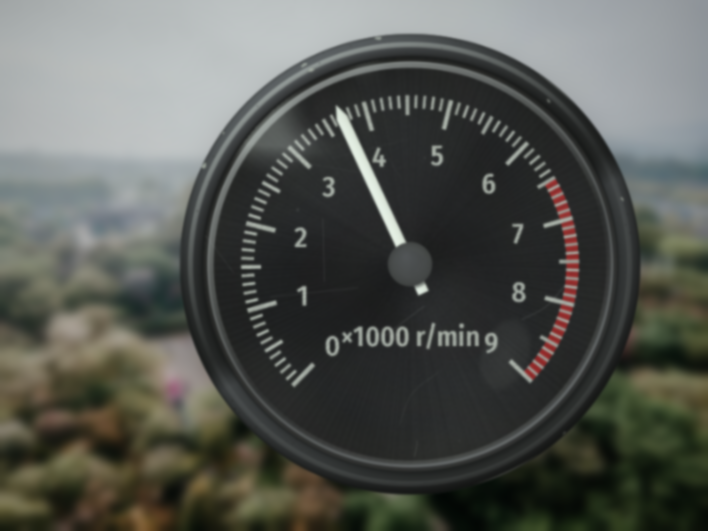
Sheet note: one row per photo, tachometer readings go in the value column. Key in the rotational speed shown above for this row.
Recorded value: 3700 rpm
